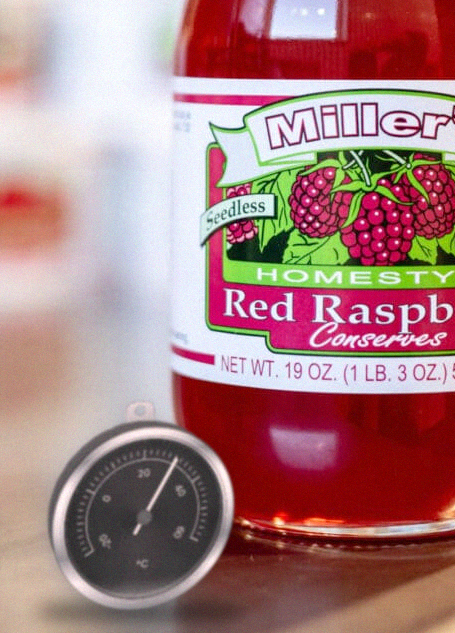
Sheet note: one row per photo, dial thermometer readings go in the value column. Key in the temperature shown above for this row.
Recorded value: 30 °C
